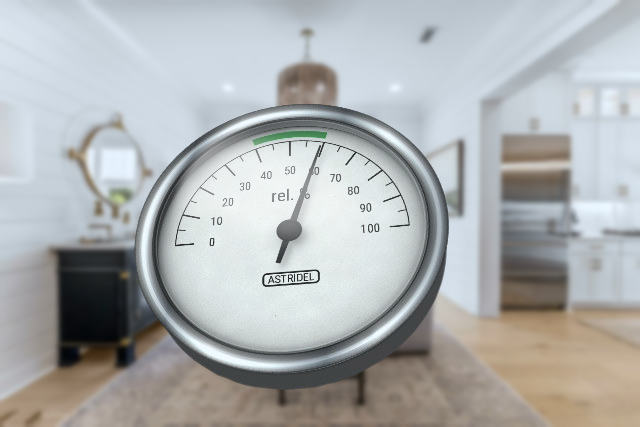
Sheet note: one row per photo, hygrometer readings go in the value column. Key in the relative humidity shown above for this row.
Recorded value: 60 %
